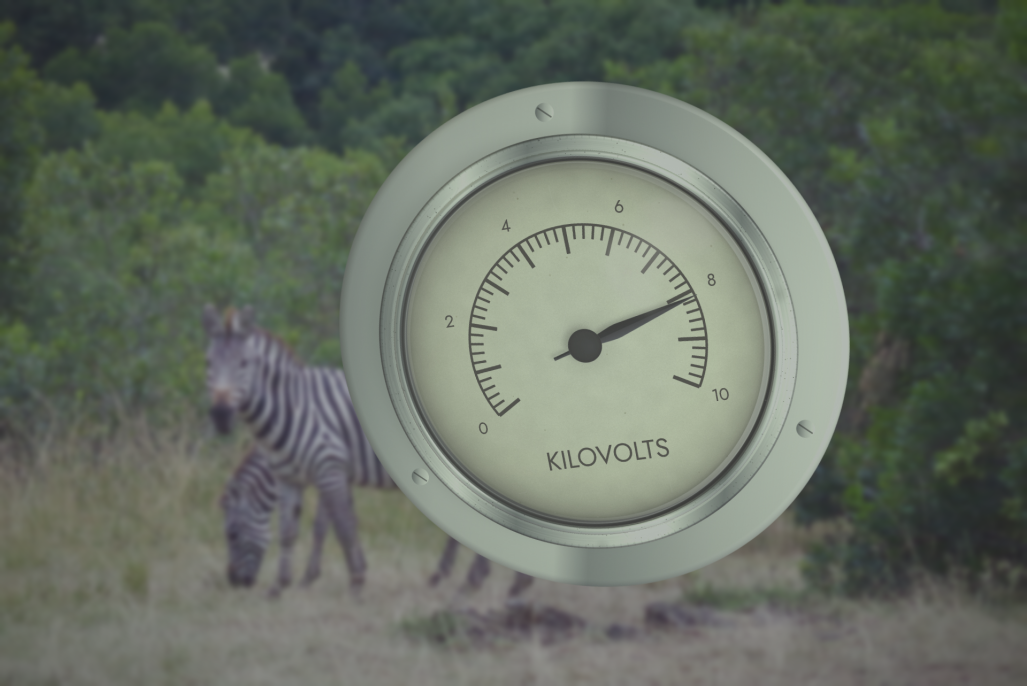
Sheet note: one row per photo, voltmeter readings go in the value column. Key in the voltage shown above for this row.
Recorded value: 8.1 kV
